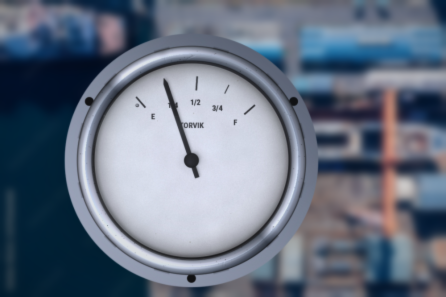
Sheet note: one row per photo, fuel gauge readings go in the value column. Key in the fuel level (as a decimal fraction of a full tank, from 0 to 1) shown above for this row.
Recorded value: 0.25
